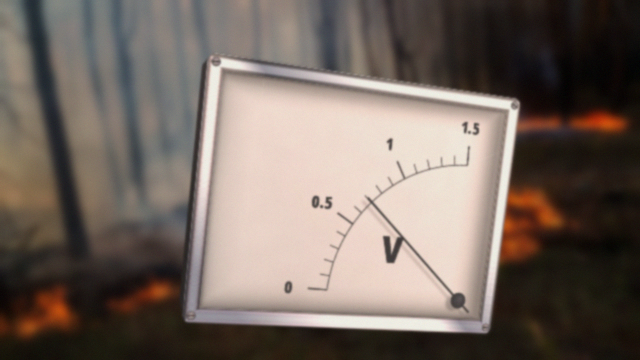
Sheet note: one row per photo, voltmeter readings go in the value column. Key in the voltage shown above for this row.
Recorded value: 0.7 V
